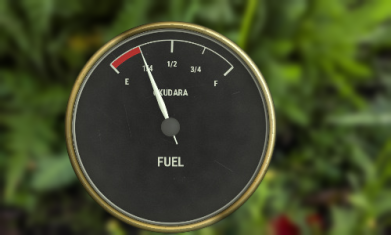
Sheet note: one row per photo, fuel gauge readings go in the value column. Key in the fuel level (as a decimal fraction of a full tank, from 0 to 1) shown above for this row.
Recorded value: 0.25
